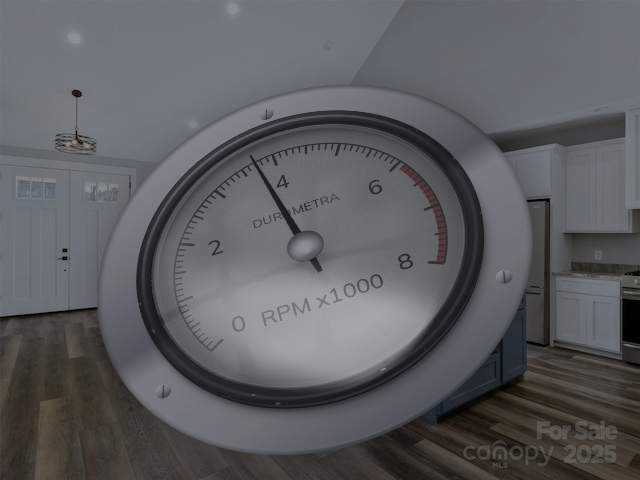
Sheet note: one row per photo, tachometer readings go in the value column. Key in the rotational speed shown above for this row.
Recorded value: 3700 rpm
